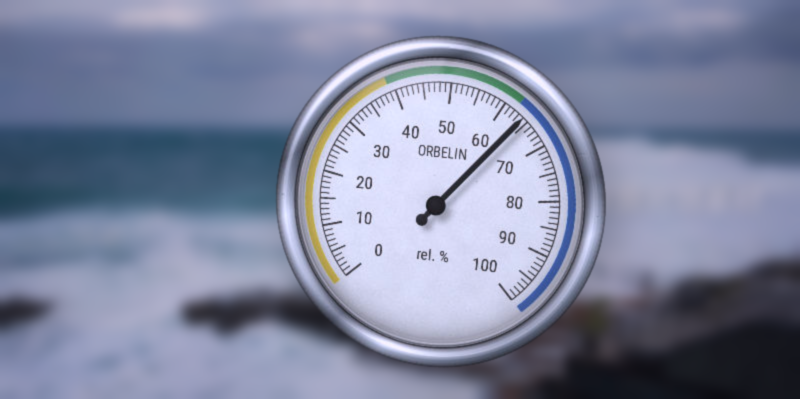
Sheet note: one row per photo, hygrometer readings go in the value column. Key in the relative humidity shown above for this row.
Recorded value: 64 %
